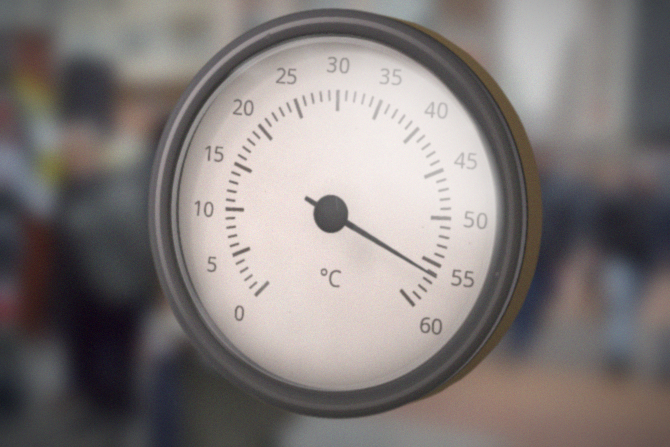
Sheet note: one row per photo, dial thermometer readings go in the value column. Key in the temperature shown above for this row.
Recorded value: 56 °C
